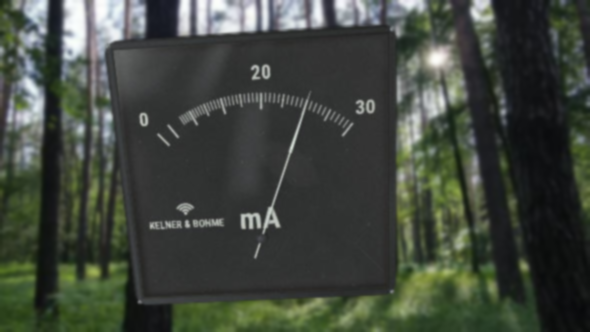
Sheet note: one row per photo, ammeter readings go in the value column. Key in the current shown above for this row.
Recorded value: 25 mA
